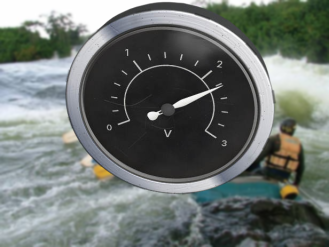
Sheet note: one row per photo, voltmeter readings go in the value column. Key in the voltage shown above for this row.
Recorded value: 2.2 V
